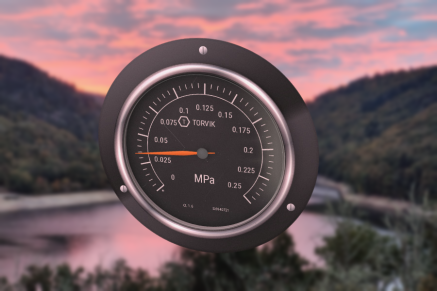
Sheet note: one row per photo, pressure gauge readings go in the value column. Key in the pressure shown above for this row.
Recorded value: 0.035 MPa
